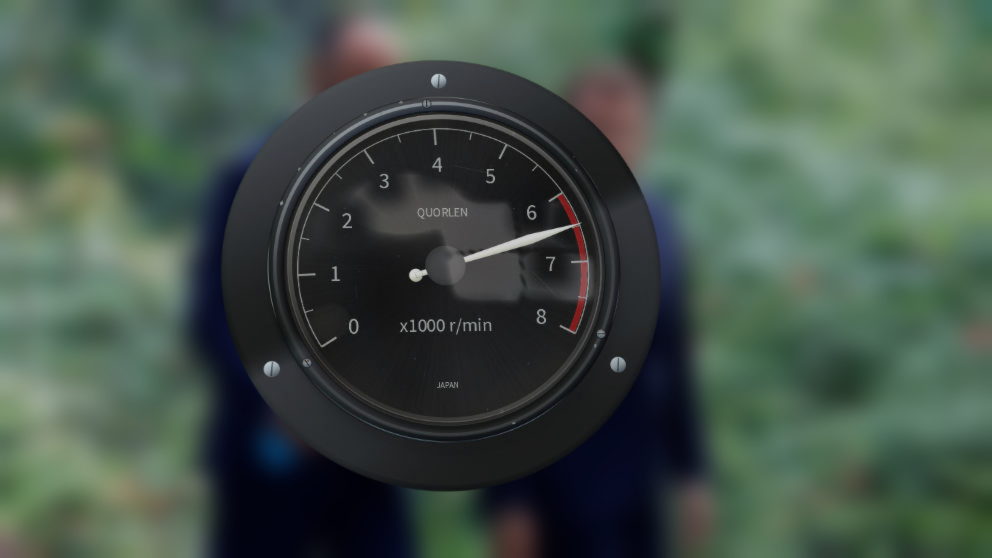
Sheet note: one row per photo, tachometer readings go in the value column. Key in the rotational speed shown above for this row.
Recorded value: 6500 rpm
